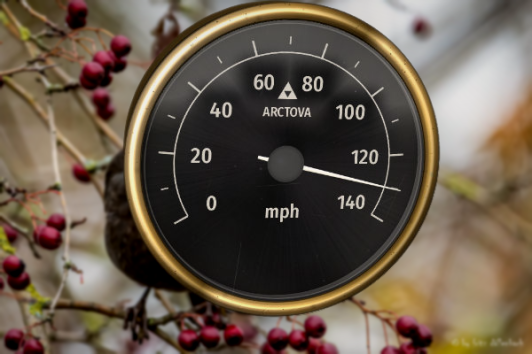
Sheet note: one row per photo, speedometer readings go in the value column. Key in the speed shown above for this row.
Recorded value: 130 mph
